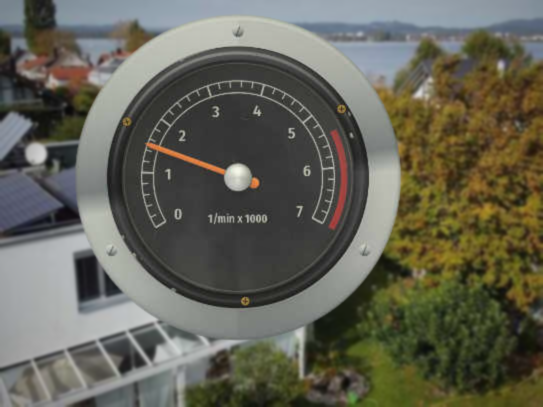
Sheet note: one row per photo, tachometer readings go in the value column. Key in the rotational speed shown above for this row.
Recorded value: 1500 rpm
